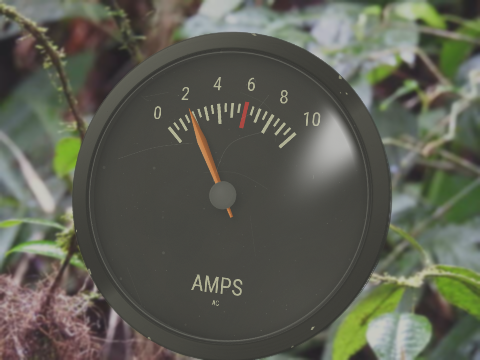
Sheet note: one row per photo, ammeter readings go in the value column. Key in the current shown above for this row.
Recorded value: 2 A
